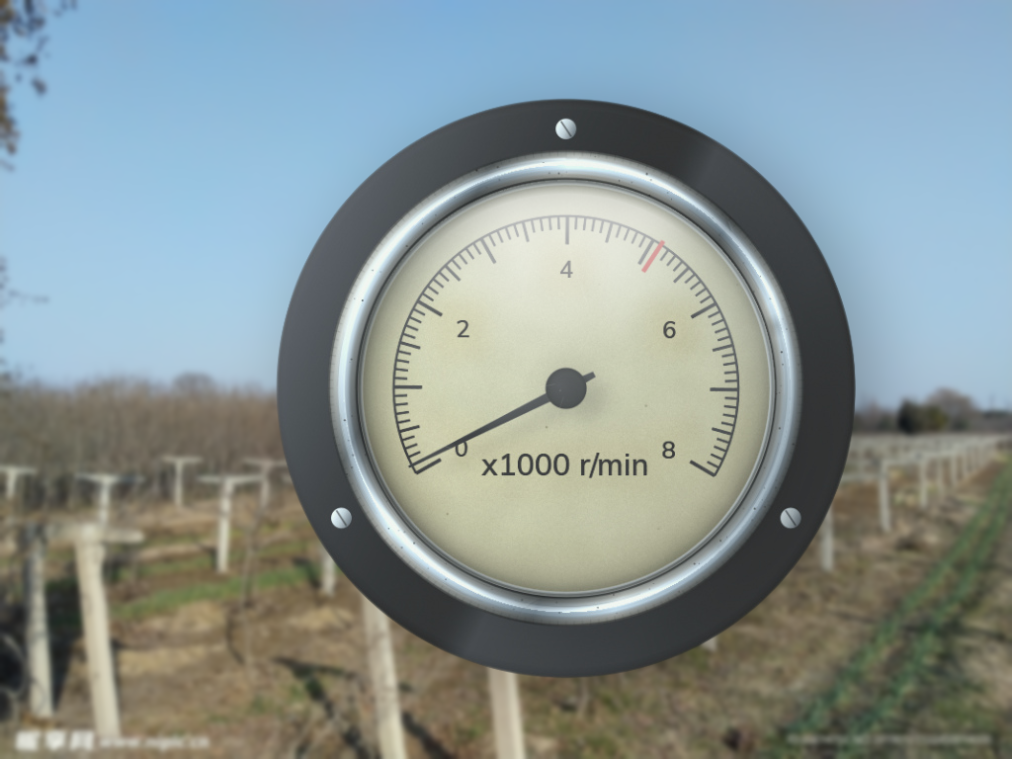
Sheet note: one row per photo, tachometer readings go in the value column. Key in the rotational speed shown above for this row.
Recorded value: 100 rpm
